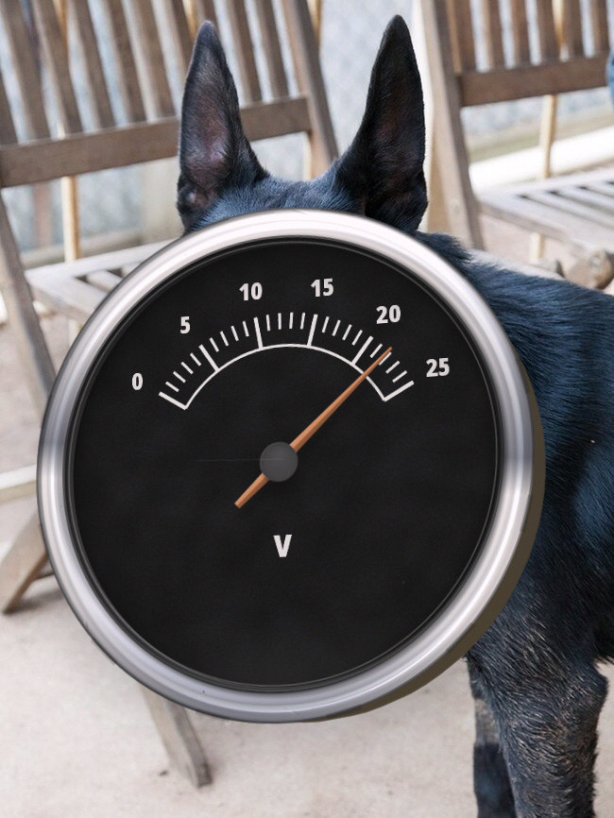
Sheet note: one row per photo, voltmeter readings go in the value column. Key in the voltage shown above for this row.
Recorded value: 22 V
